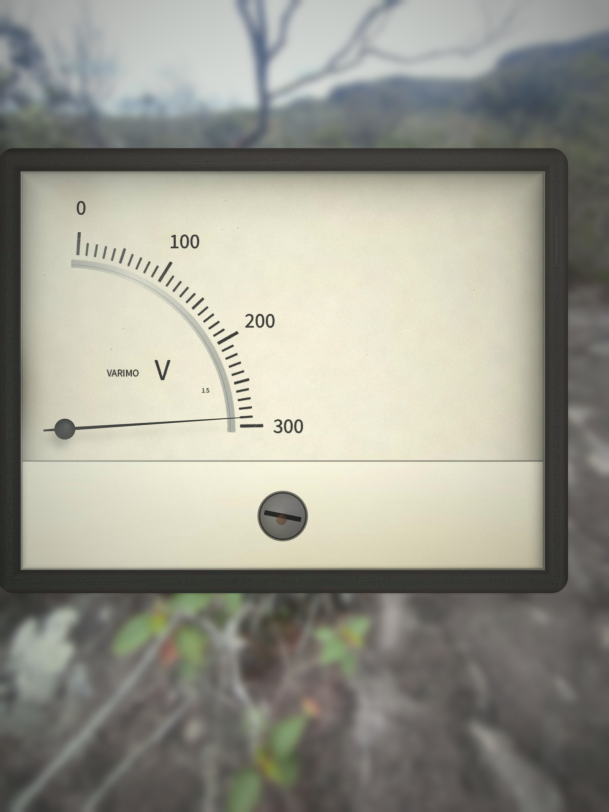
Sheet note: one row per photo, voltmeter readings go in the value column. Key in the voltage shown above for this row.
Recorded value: 290 V
